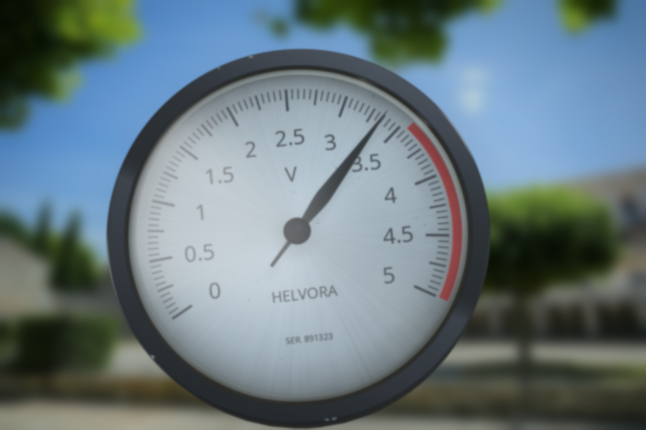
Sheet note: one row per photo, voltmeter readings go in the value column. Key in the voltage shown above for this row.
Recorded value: 3.35 V
